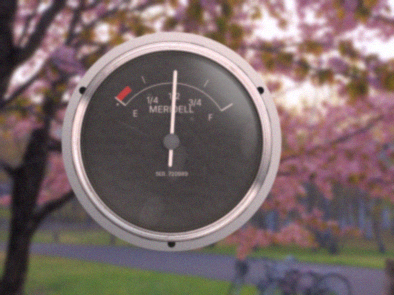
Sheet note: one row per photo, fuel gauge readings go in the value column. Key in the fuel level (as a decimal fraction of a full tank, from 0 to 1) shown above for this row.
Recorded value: 0.5
